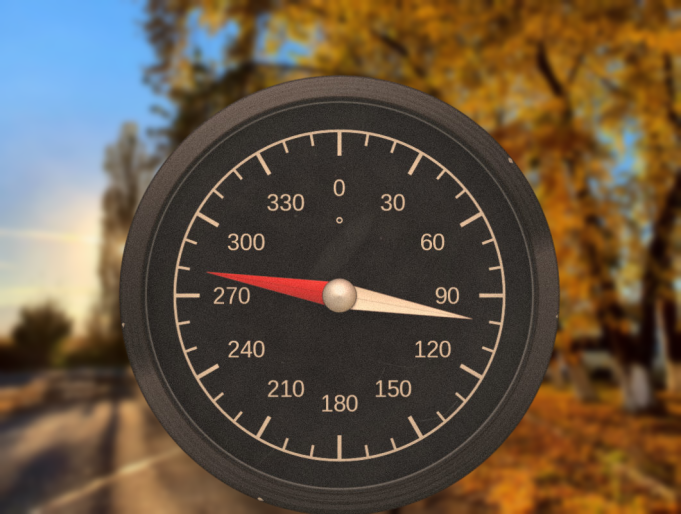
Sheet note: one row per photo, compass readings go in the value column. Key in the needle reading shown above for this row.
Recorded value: 280 °
